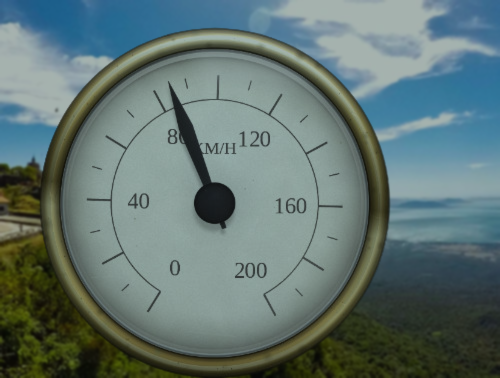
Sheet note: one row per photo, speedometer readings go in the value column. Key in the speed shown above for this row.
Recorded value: 85 km/h
